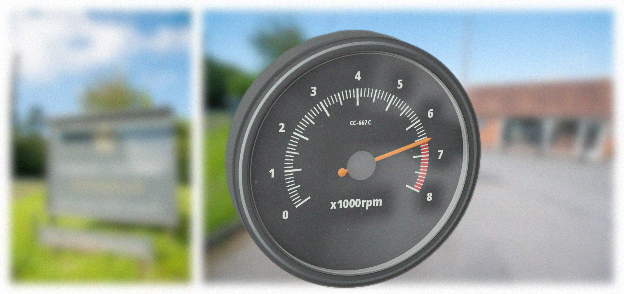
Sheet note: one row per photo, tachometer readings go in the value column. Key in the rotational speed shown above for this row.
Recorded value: 6500 rpm
